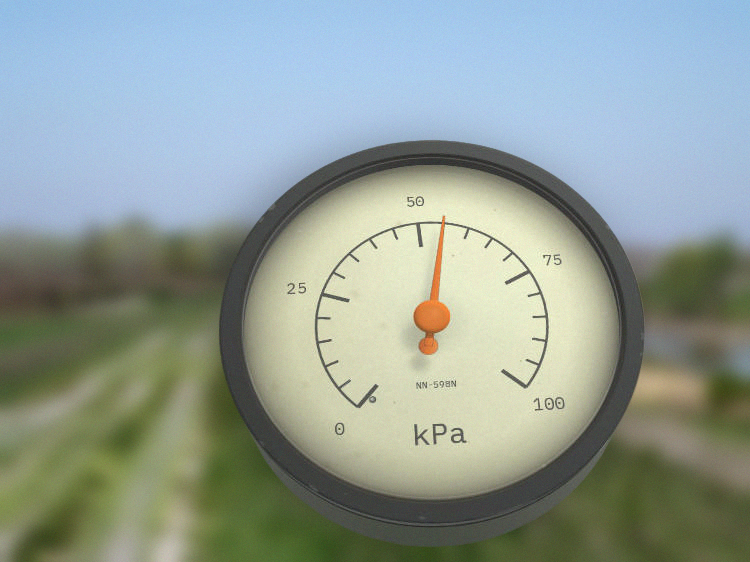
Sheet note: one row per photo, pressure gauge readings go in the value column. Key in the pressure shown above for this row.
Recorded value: 55 kPa
